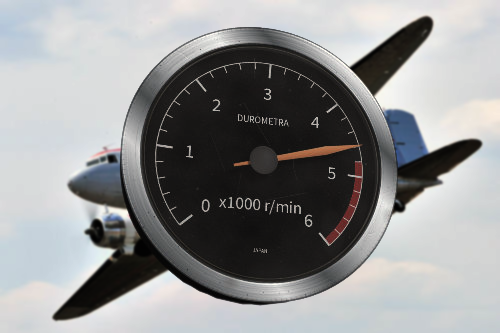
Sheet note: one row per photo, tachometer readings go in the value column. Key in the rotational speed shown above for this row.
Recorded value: 4600 rpm
